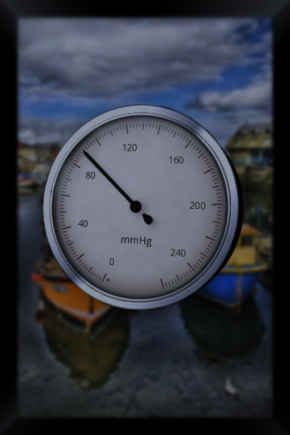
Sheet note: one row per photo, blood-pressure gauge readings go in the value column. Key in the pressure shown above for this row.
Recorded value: 90 mmHg
